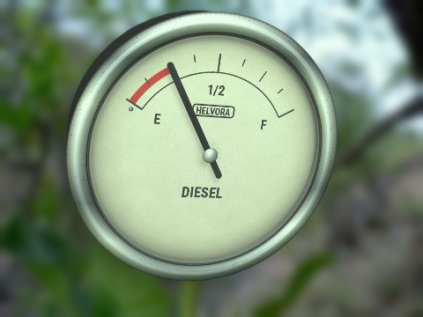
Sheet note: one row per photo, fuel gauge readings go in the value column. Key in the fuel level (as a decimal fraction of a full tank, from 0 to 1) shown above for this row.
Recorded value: 0.25
